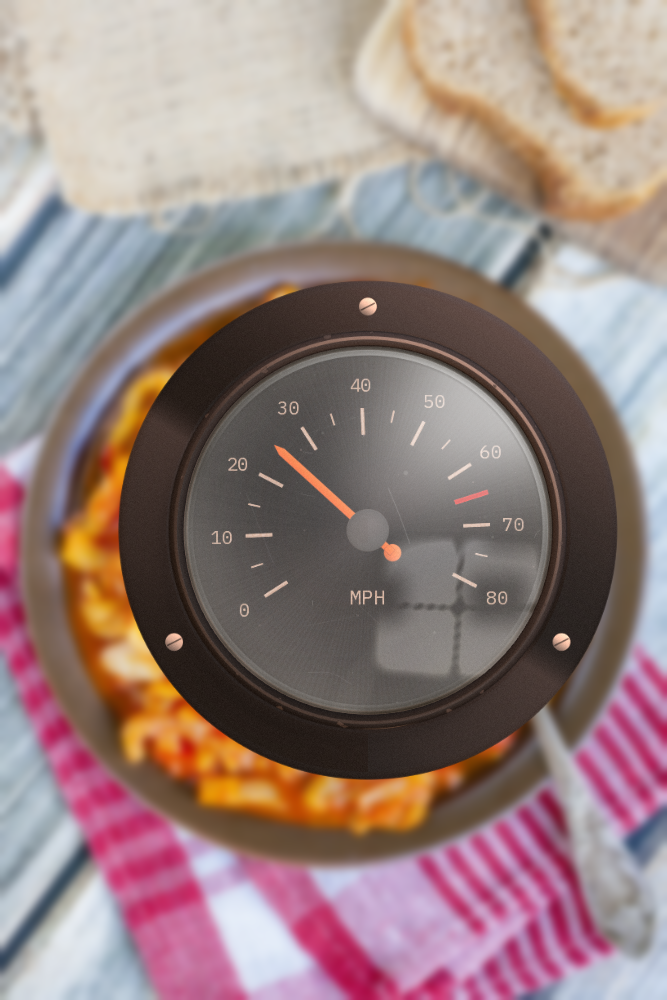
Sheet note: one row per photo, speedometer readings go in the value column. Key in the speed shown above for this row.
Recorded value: 25 mph
